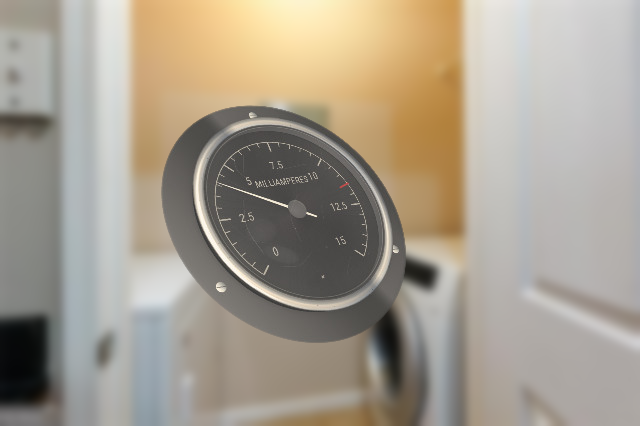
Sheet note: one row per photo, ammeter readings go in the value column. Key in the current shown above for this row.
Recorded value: 4 mA
